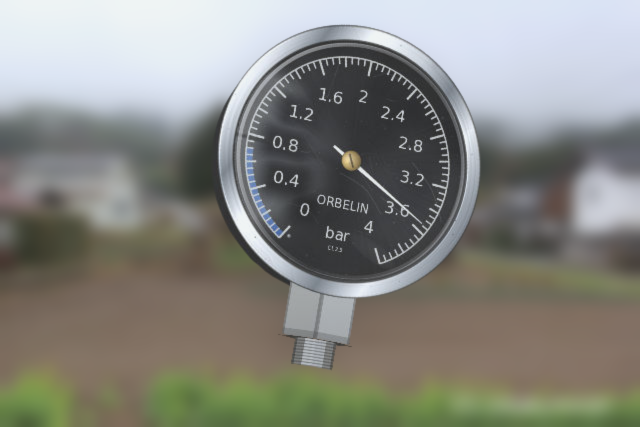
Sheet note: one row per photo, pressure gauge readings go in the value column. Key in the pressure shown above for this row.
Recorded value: 3.55 bar
